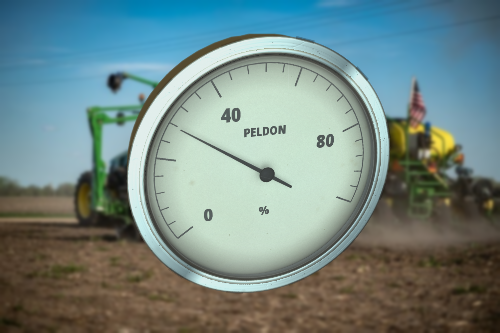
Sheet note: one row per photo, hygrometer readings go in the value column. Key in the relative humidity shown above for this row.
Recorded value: 28 %
